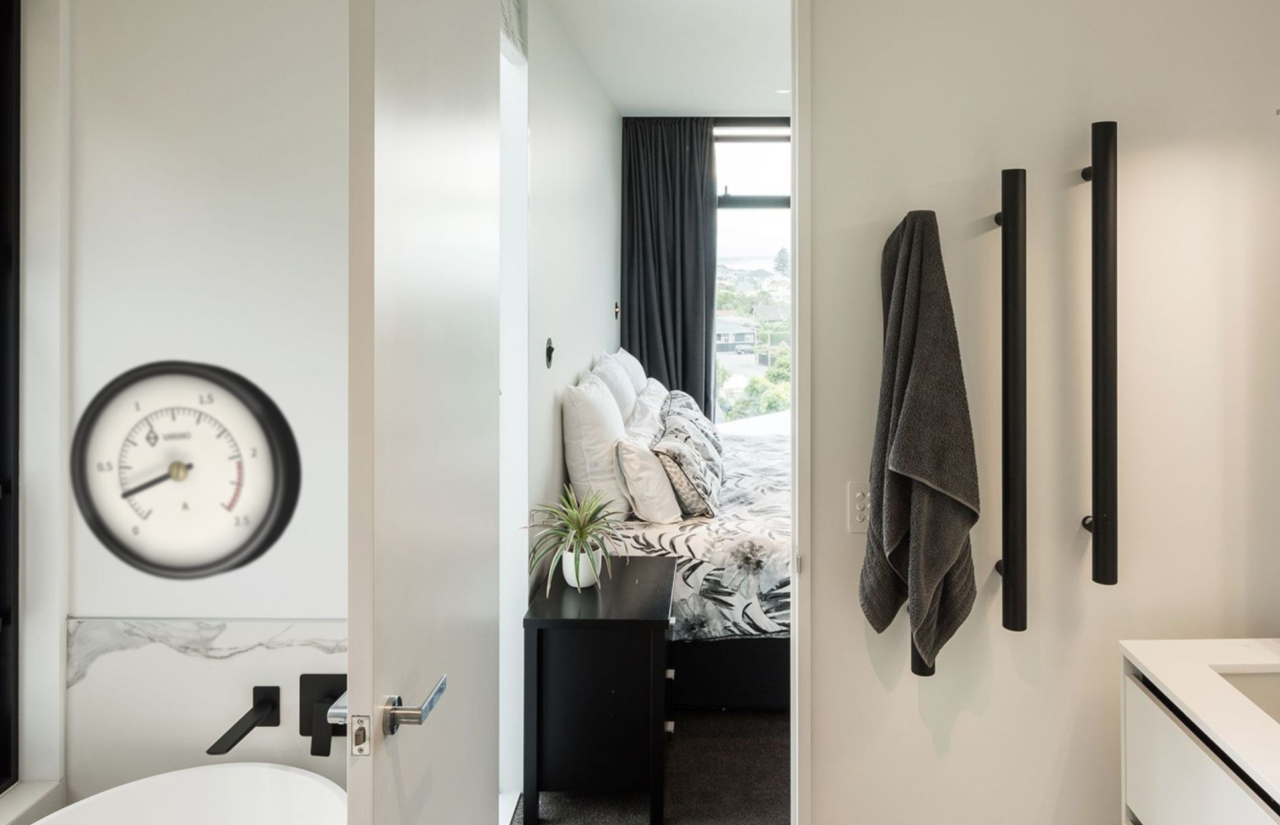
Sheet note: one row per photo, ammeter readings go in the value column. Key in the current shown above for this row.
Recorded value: 0.25 A
